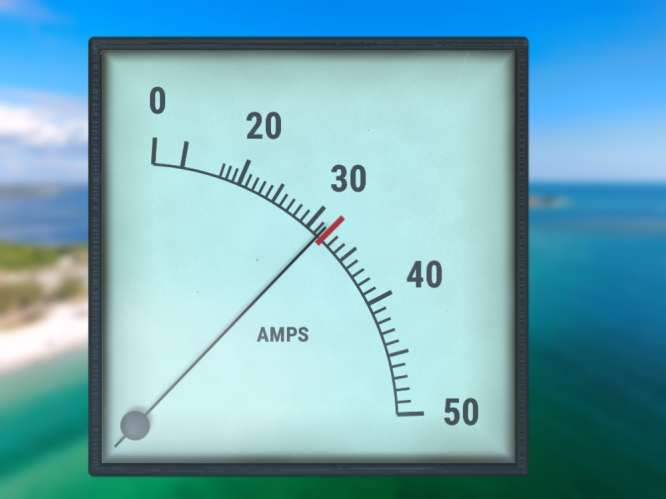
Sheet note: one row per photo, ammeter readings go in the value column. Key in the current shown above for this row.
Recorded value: 31.5 A
